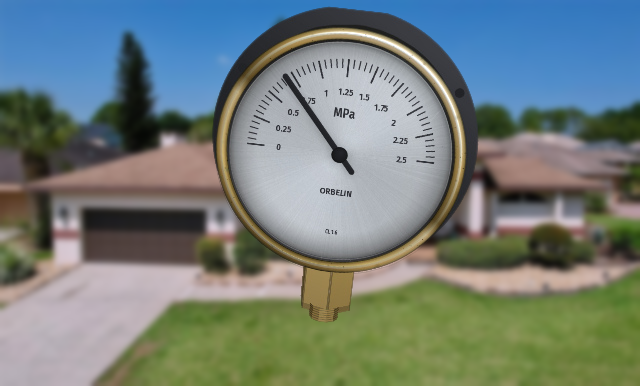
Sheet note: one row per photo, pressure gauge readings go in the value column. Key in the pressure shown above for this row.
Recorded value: 0.7 MPa
